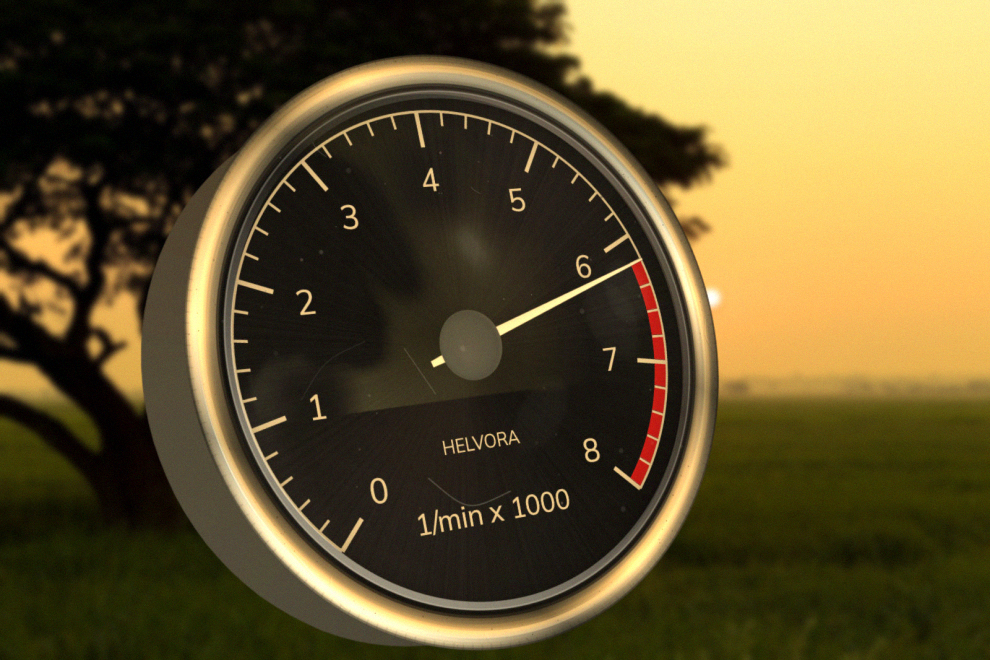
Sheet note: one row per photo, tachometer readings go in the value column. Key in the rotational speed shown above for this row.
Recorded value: 6200 rpm
